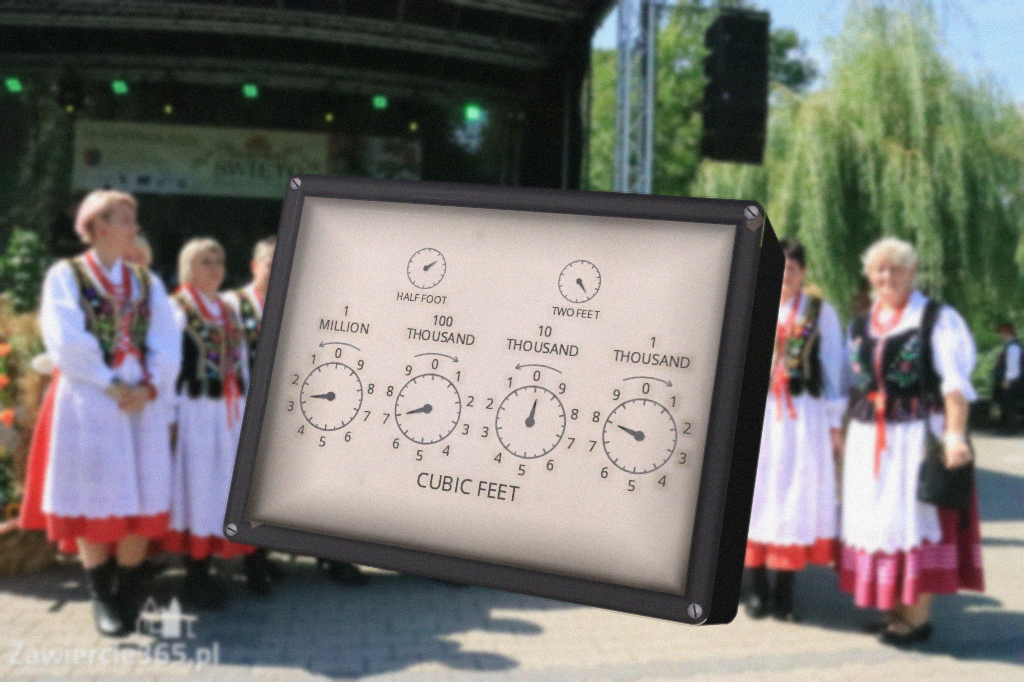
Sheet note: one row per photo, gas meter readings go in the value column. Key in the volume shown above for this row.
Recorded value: 269800 ft³
